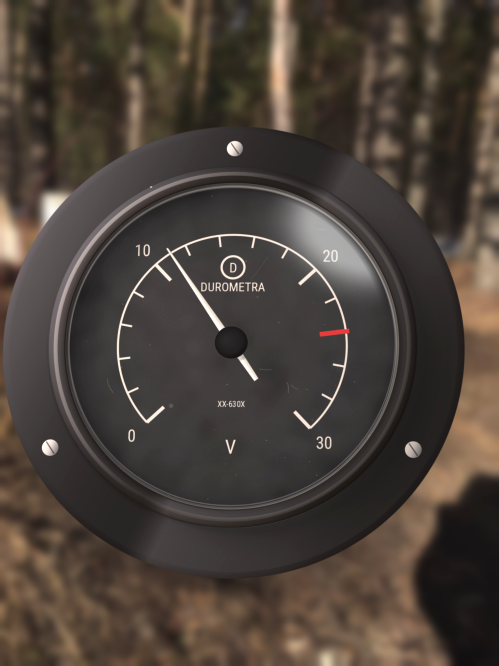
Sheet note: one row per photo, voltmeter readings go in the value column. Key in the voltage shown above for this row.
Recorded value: 11 V
